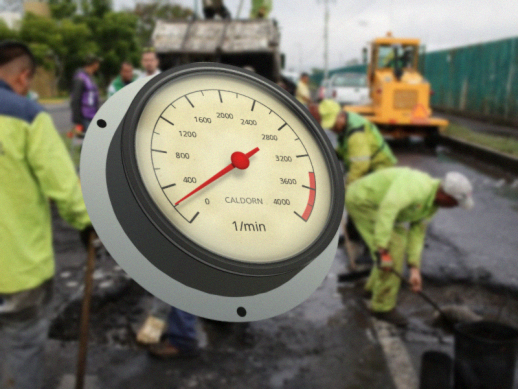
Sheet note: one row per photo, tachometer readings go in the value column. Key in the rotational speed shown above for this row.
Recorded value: 200 rpm
